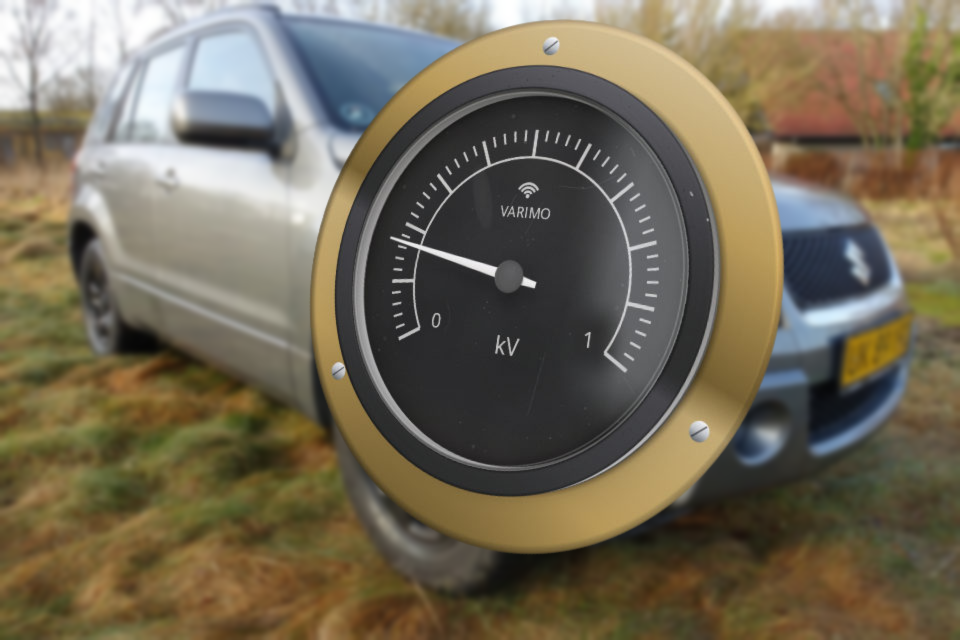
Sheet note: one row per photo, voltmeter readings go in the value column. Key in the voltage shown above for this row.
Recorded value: 0.17 kV
